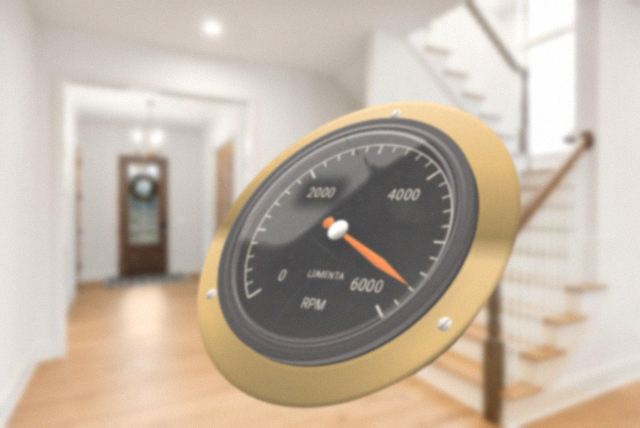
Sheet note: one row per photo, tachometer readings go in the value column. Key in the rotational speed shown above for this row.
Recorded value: 5600 rpm
